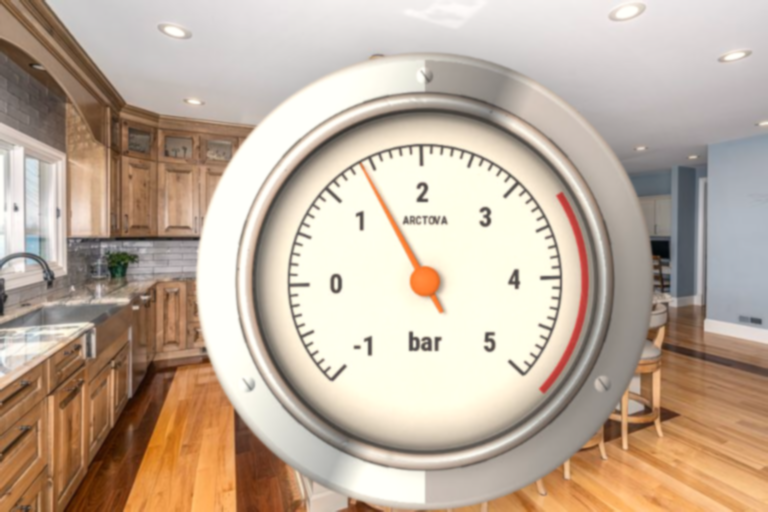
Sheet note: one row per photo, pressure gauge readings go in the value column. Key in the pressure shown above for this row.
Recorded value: 1.4 bar
